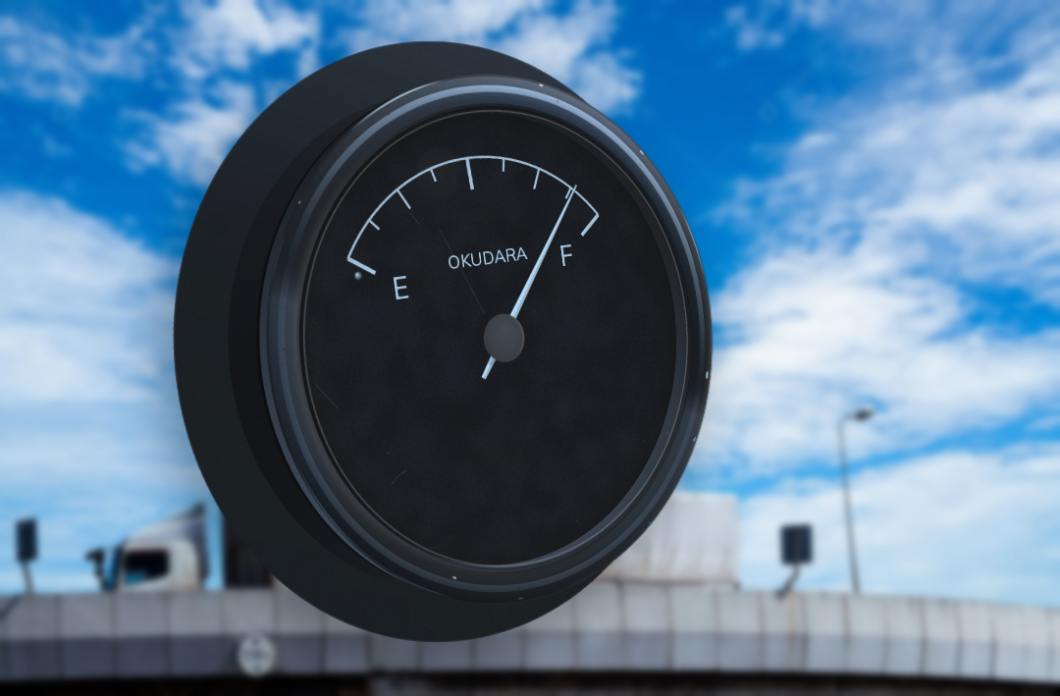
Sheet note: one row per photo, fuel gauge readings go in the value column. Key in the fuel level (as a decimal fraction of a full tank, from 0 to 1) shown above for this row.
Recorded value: 0.875
